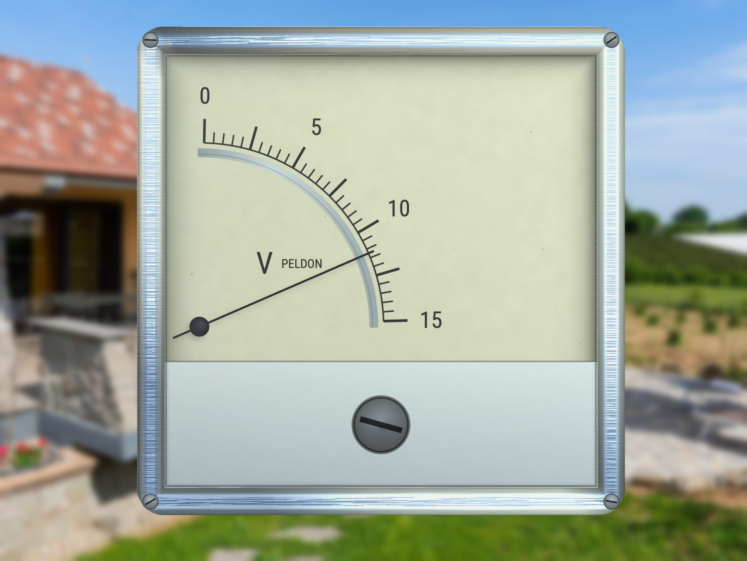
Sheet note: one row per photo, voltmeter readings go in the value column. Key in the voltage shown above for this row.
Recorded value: 11.25 V
